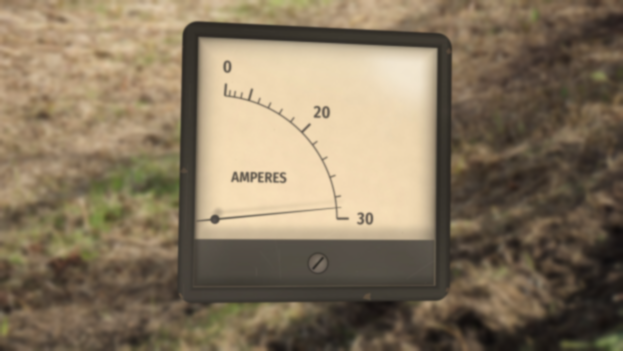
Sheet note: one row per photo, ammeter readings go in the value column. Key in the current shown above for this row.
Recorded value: 29 A
